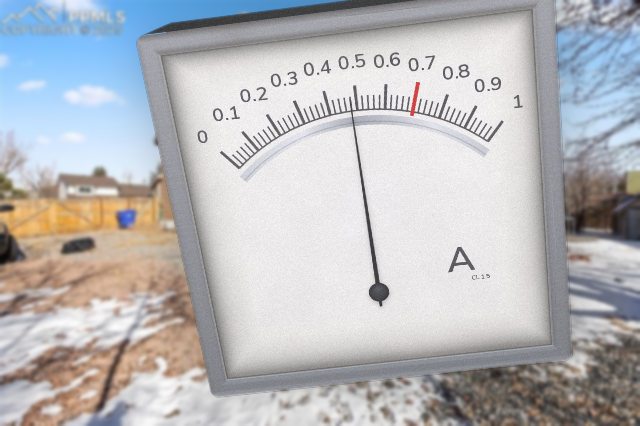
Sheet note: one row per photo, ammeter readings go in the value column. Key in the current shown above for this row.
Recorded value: 0.48 A
